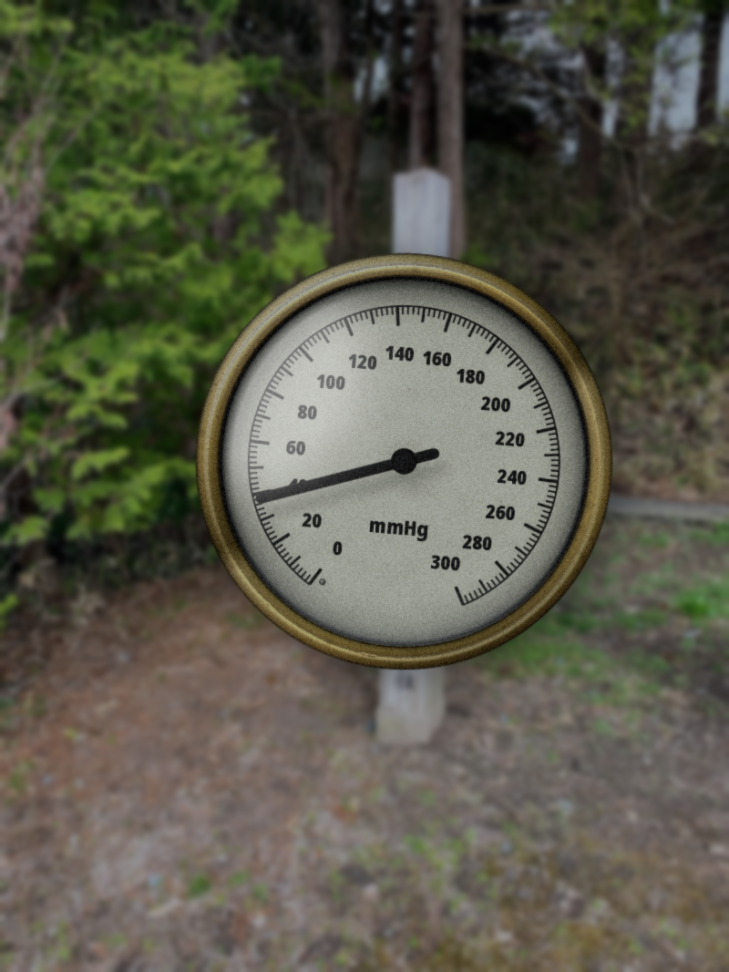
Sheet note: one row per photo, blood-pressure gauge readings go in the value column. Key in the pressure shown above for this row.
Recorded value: 38 mmHg
